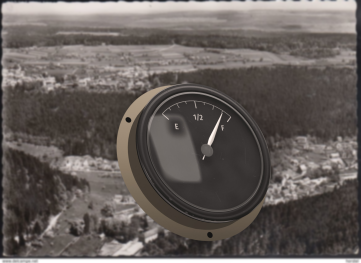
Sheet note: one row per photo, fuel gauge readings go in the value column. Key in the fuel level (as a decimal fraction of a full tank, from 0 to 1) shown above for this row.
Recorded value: 0.875
